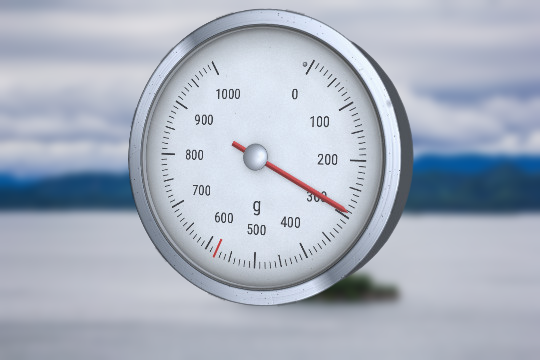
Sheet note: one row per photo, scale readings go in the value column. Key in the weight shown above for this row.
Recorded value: 290 g
